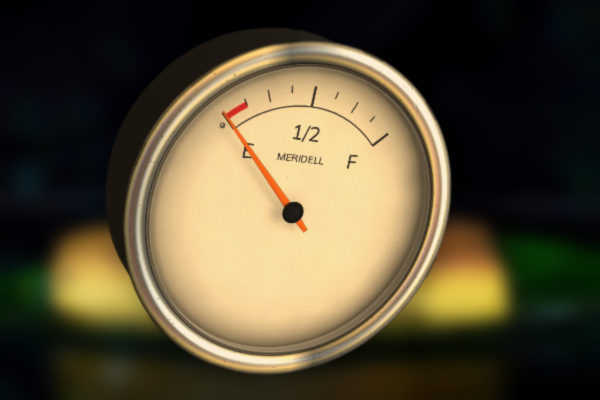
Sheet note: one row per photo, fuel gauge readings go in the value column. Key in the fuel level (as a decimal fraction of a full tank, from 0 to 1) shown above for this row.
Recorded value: 0
